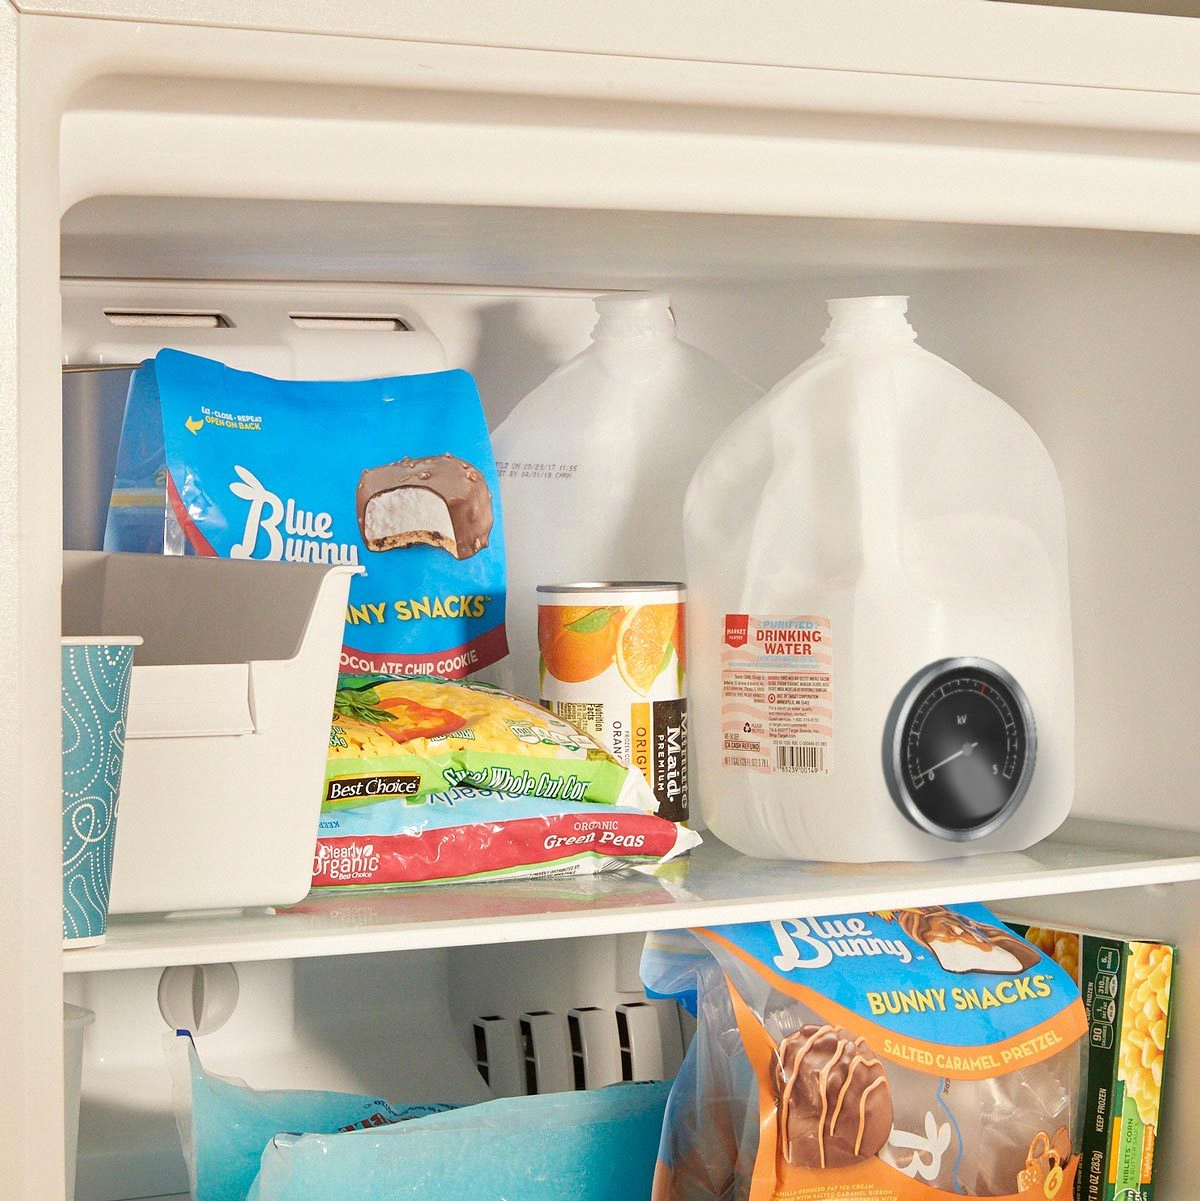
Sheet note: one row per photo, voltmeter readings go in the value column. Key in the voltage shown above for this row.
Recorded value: 0.2 kV
